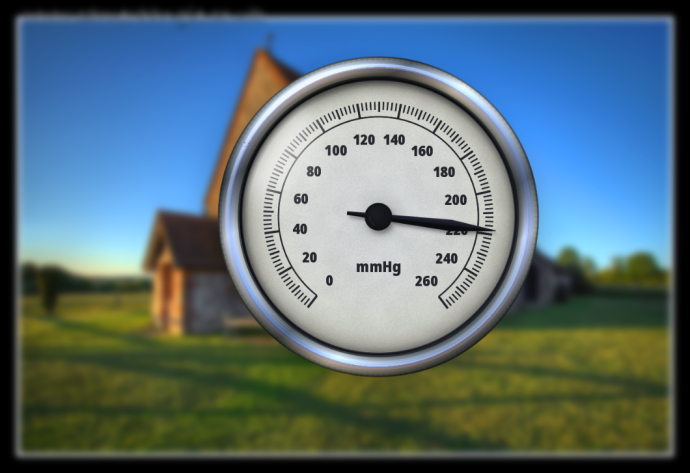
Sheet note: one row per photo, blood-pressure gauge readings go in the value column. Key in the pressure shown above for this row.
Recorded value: 218 mmHg
